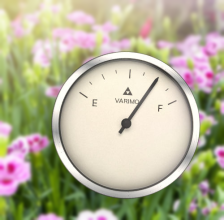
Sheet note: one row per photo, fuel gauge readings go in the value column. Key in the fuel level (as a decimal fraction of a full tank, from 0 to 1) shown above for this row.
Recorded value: 0.75
